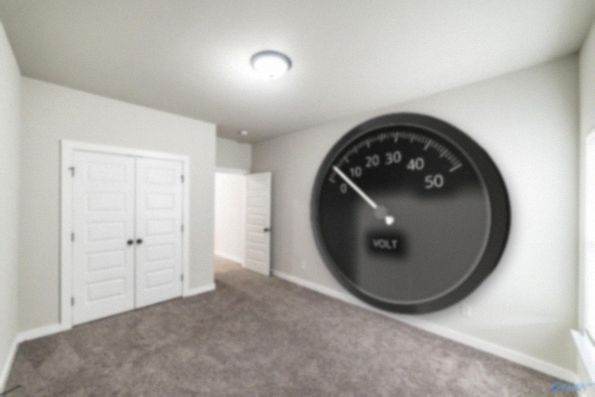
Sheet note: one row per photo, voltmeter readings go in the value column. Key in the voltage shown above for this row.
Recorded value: 5 V
